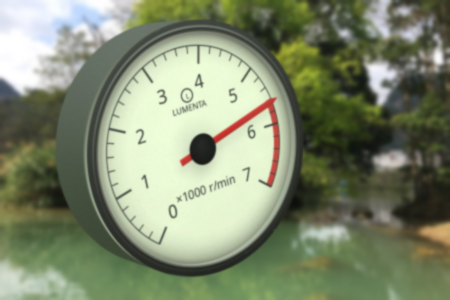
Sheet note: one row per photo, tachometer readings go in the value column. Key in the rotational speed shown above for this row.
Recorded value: 5600 rpm
